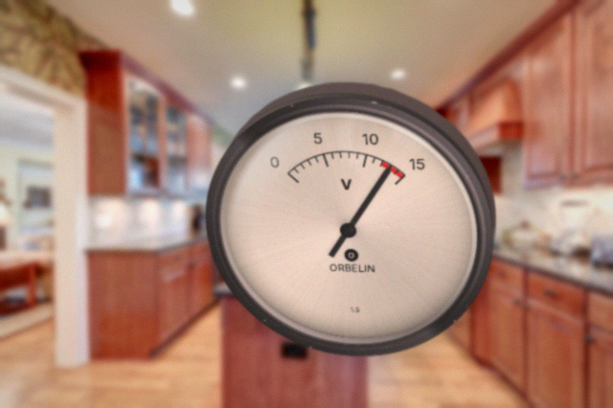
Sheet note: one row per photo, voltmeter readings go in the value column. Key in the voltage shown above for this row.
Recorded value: 13 V
